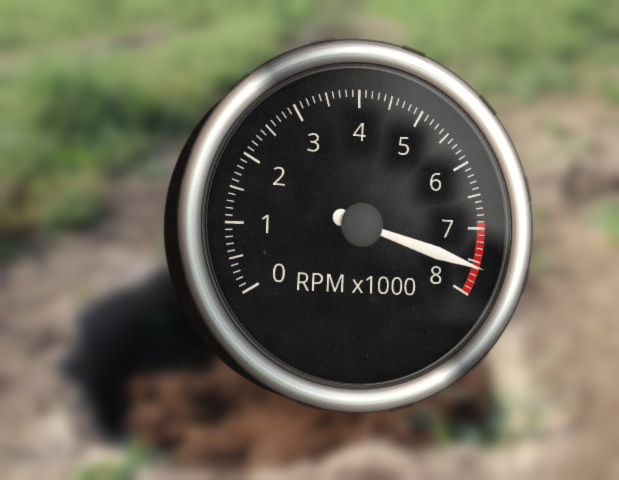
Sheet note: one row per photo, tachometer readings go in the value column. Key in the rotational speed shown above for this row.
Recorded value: 7600 rpm
